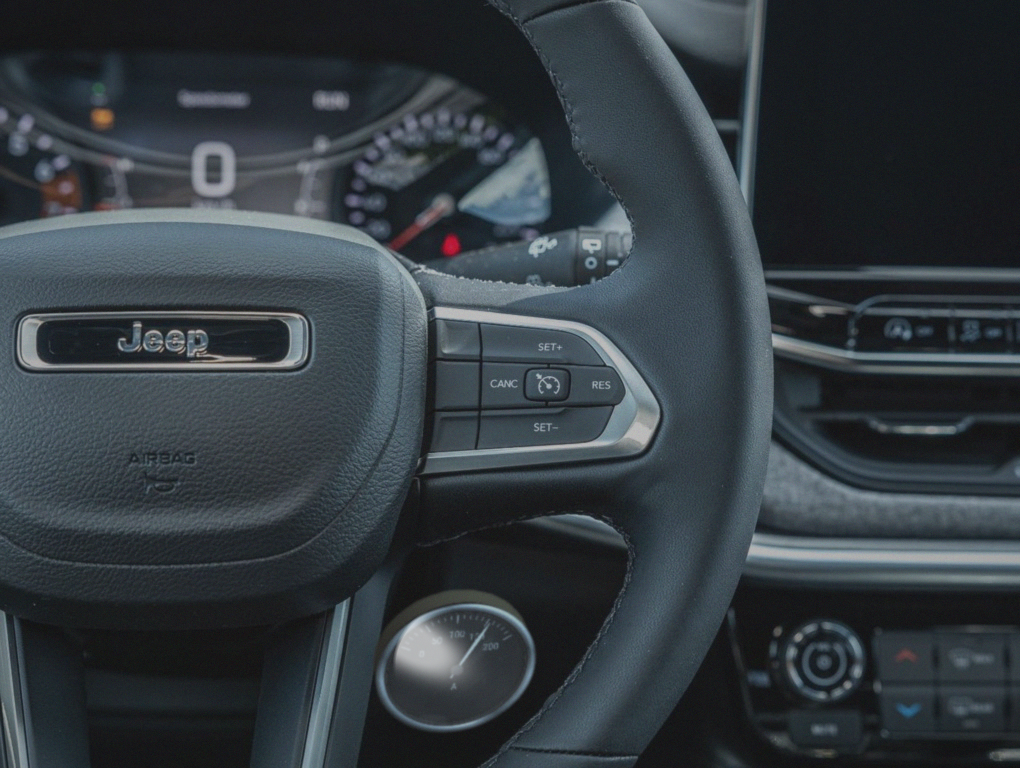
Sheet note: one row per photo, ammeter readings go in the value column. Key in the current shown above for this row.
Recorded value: 150 A
